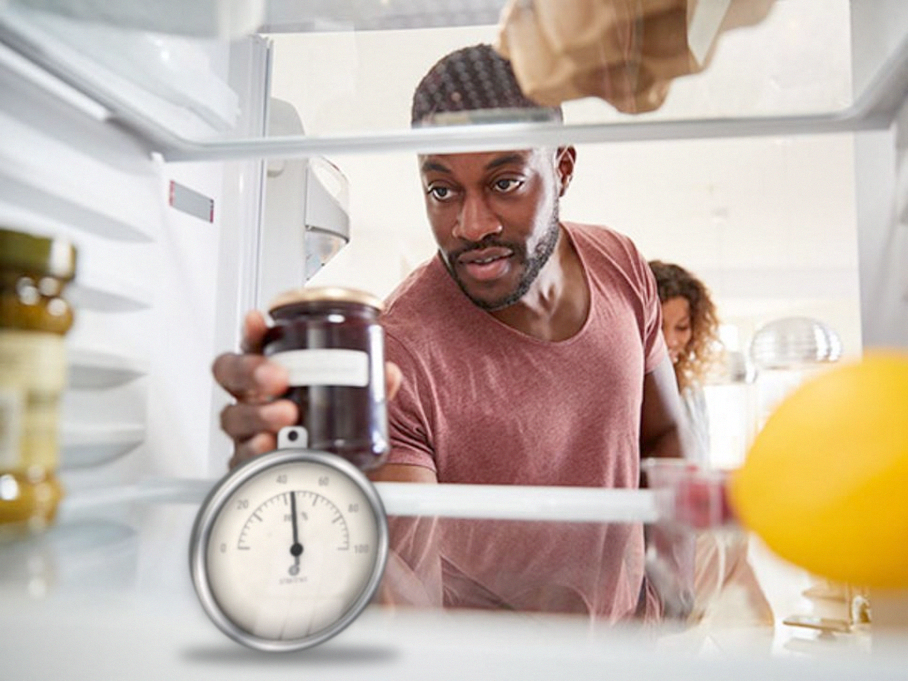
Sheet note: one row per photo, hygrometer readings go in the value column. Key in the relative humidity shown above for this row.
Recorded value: 44 %
